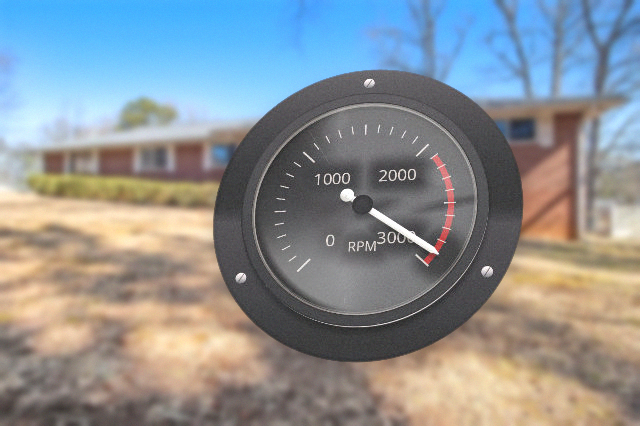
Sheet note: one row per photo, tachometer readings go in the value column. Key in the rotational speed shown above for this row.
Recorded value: 2900 rpm
